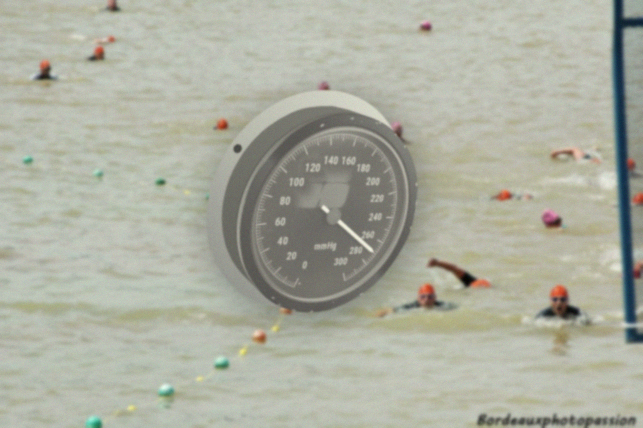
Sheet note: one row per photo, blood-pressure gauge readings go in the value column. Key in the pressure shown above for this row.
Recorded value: 270 mmHg
